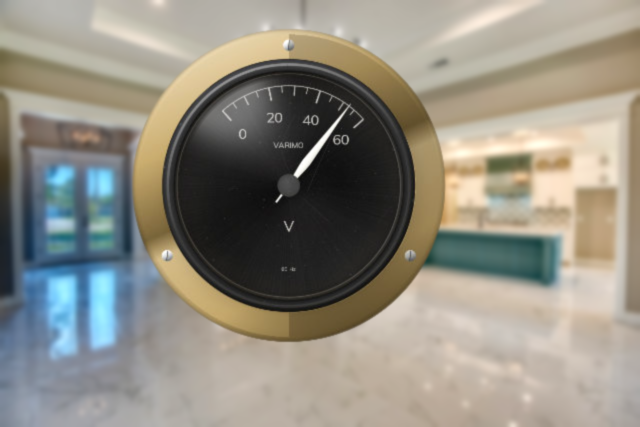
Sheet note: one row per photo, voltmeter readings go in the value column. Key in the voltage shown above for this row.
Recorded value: 52.5 V
